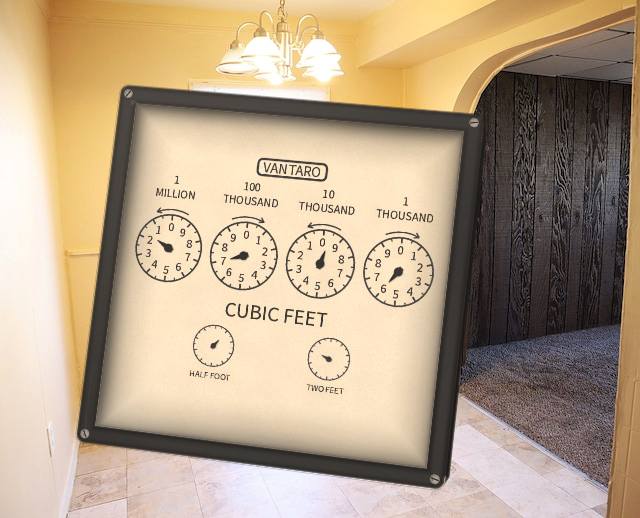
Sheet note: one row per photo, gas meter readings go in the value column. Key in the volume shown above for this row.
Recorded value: 169600 ft³
